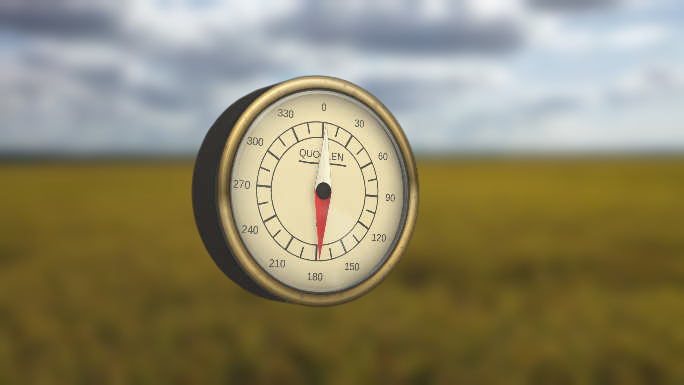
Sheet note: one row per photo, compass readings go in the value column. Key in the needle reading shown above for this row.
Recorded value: 180 °
